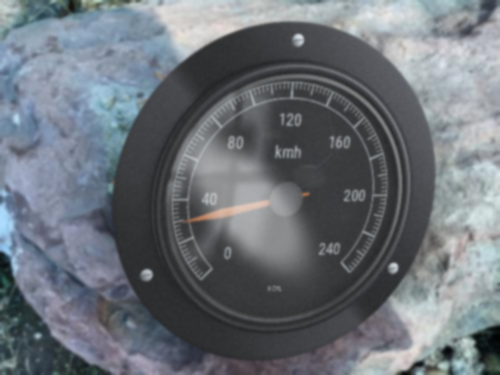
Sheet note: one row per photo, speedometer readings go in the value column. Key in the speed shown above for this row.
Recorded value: 30 km/h
